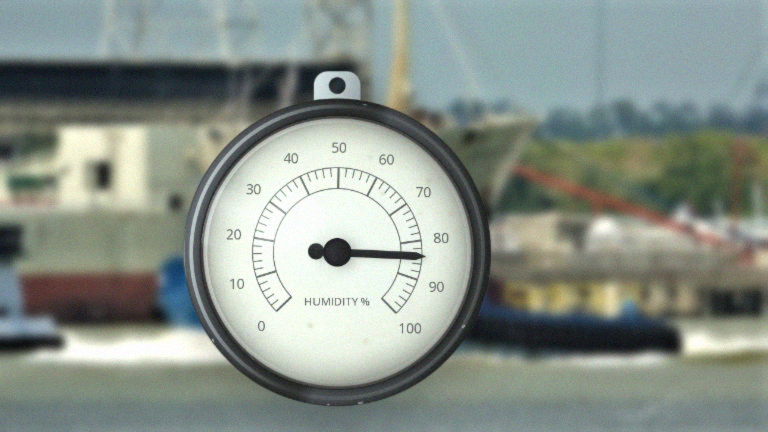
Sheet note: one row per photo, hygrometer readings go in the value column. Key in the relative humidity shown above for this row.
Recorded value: 84 %
